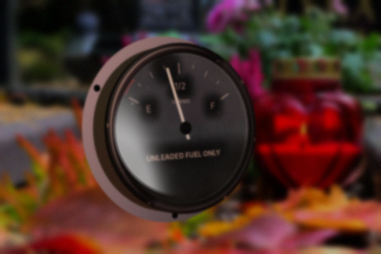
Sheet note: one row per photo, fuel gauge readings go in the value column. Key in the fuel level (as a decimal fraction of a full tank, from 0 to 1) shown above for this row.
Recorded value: 0.375
